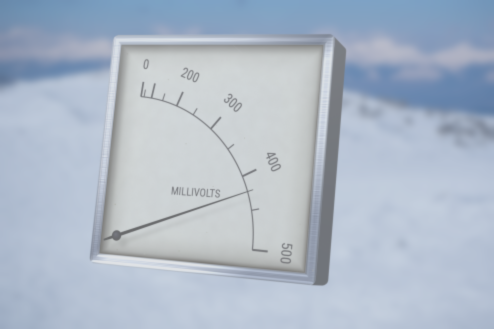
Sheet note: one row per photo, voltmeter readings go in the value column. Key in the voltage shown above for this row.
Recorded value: 425 mV
